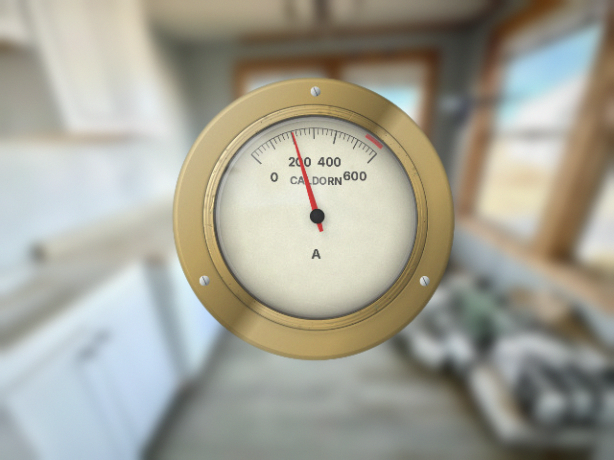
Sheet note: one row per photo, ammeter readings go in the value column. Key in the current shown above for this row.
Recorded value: 200 A
